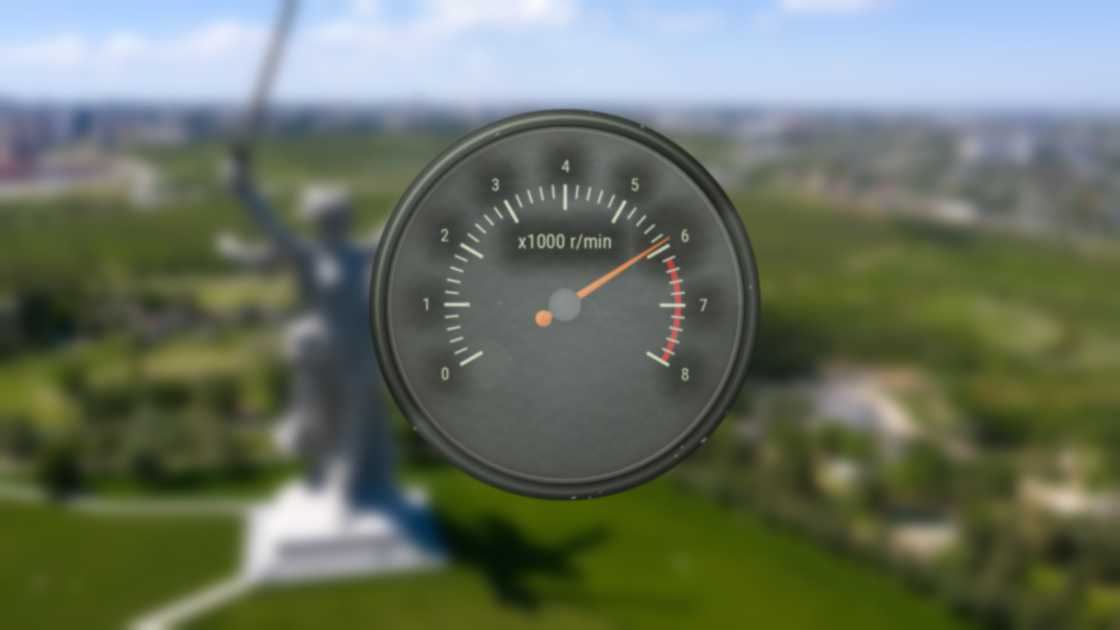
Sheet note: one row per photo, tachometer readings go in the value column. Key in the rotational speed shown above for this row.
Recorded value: 5900 rpm
